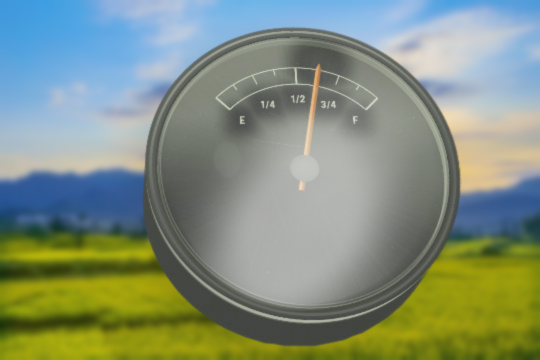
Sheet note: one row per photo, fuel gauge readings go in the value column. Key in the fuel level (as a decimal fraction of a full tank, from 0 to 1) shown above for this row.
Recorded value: 0.625
